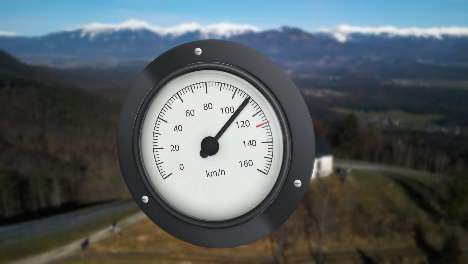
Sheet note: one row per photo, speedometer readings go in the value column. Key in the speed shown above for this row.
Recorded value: 110 km/h
